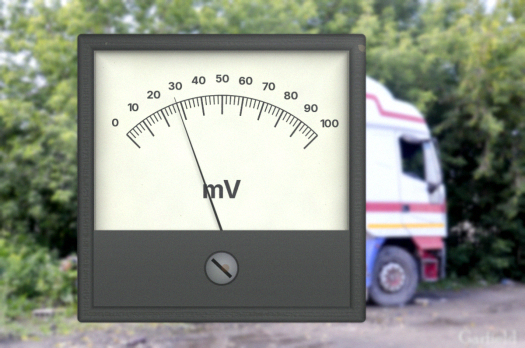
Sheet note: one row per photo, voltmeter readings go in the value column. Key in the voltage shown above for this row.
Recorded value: 28 mV
